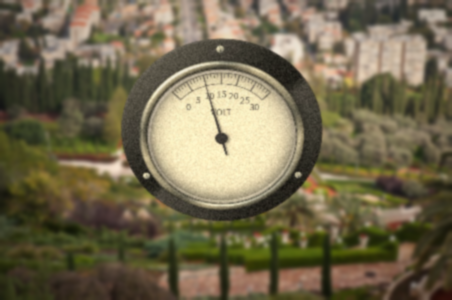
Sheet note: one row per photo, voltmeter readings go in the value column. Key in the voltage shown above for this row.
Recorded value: 10 V
